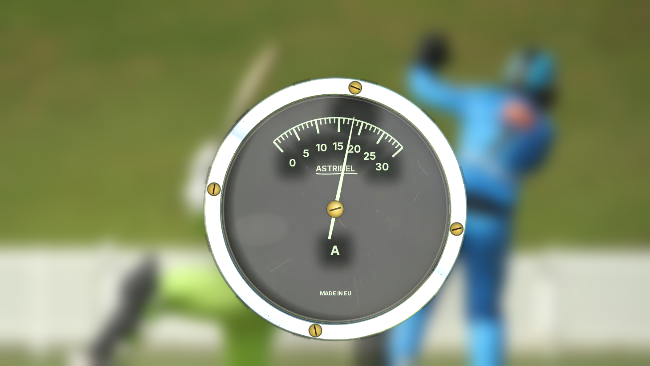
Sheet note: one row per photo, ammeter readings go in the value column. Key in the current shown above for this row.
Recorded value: 18 A
